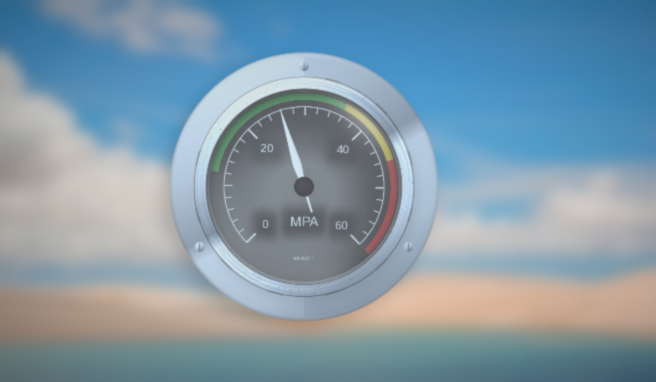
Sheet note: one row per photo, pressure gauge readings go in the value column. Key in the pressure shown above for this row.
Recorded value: 26 MPa
